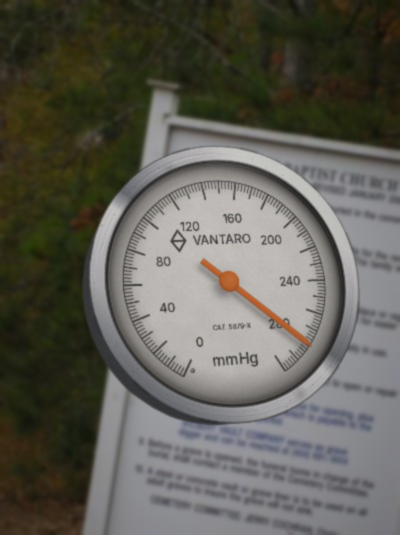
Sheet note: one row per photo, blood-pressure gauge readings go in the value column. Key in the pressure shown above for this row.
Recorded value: 280 mmHg
